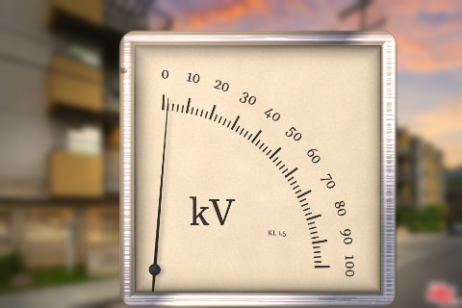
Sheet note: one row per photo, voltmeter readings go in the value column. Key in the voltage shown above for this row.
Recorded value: 2 kV
